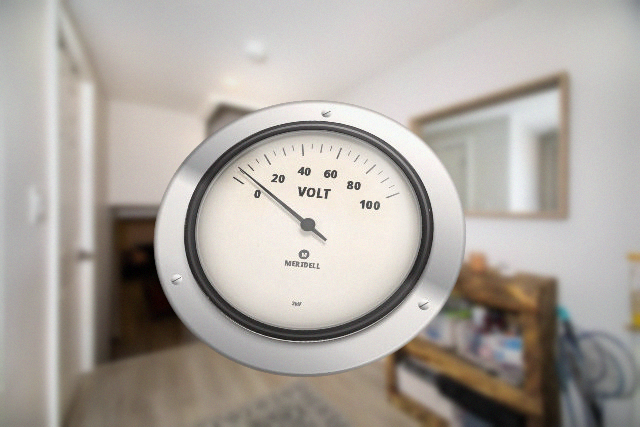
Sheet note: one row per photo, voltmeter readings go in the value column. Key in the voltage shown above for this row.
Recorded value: 5 V
